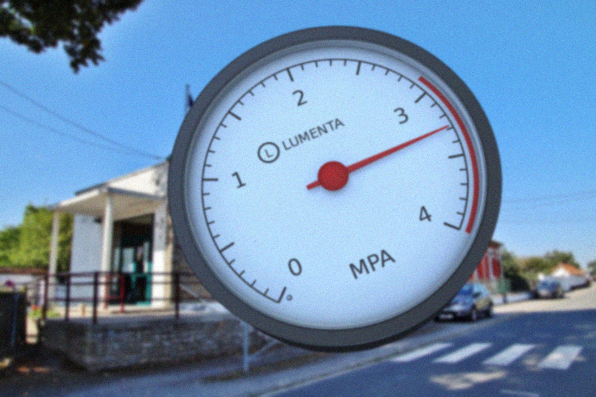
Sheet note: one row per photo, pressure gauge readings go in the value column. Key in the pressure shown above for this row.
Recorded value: 3.3 MPa
